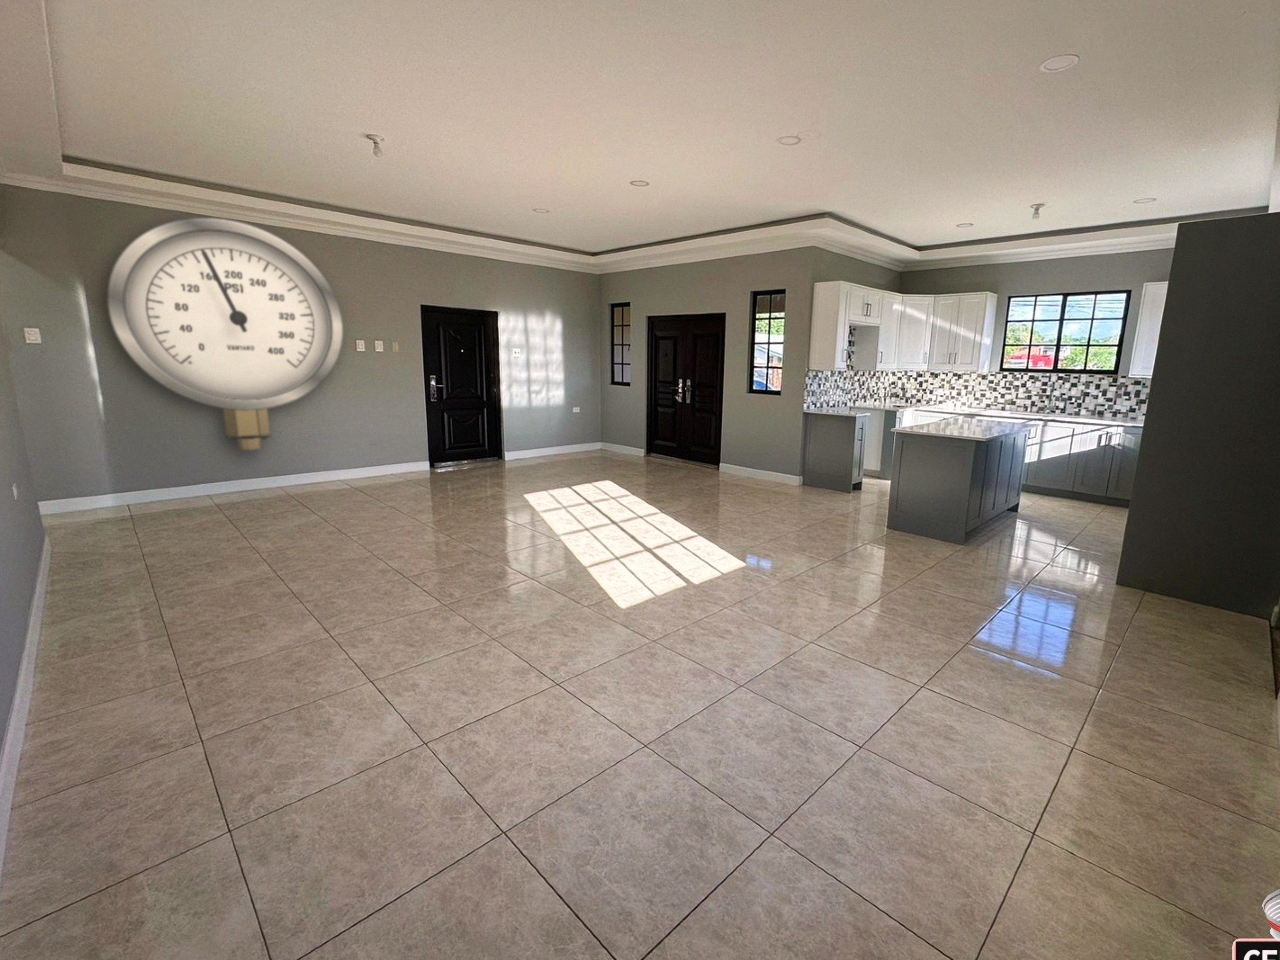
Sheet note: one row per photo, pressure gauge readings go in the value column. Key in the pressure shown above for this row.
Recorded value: 170 psi
